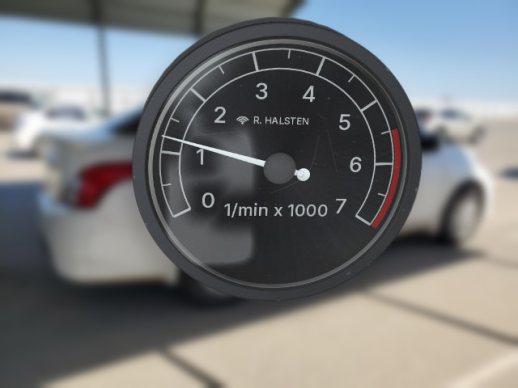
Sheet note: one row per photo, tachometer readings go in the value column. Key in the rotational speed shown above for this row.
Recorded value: 1250 rpm
